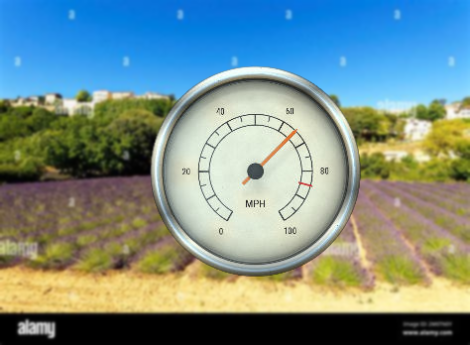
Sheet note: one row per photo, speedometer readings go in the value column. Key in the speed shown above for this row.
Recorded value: 65 mph
